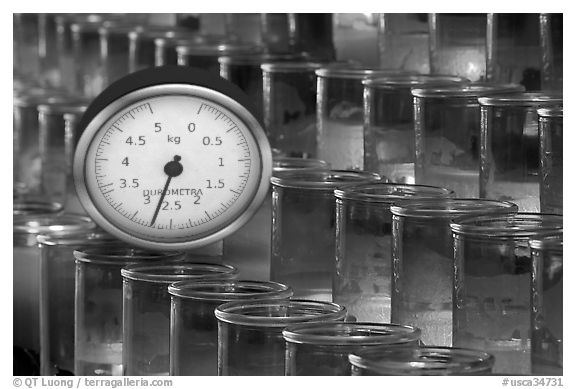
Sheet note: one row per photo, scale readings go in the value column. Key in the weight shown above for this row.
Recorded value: 2.75 kg
